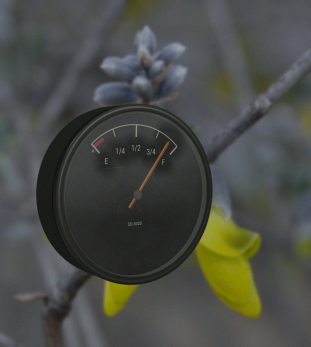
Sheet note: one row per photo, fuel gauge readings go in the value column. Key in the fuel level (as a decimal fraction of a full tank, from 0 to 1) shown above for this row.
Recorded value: 0.875
